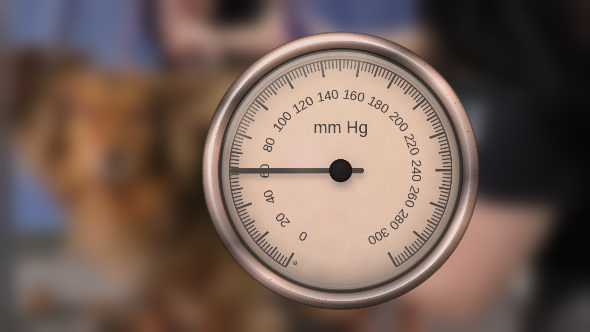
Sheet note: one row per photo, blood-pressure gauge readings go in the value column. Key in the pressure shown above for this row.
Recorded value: 60 mmHg
